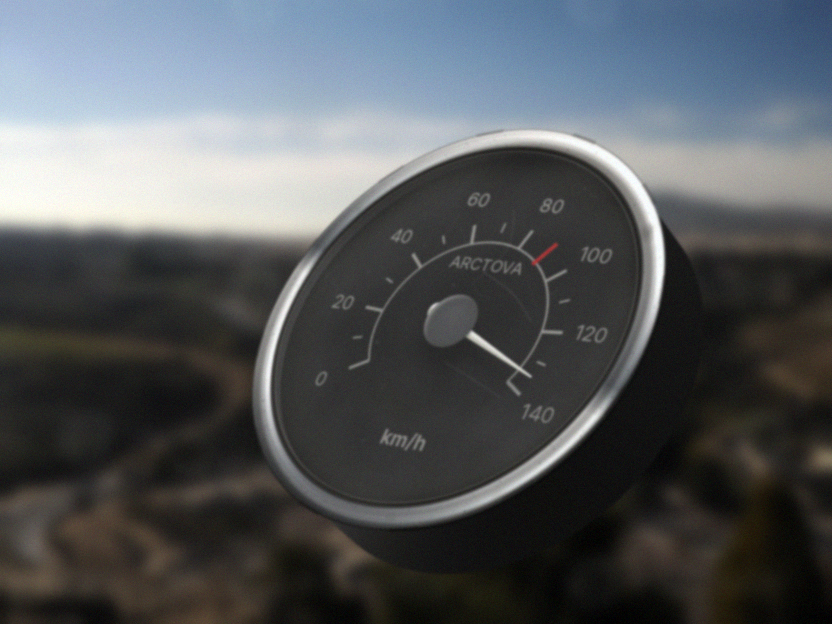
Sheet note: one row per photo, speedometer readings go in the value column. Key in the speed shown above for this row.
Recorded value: 135 km/h
